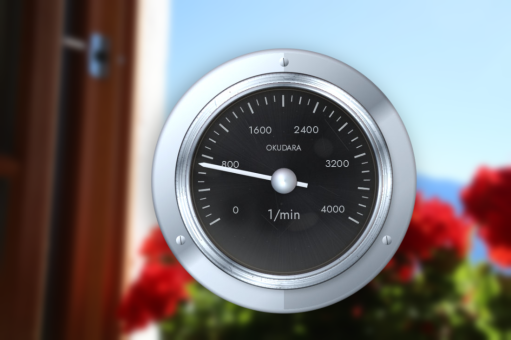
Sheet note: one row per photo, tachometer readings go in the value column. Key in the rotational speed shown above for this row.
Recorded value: 700 rpm
